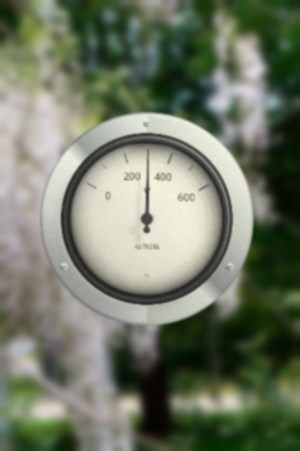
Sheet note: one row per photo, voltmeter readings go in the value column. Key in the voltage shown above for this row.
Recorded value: 300 V
